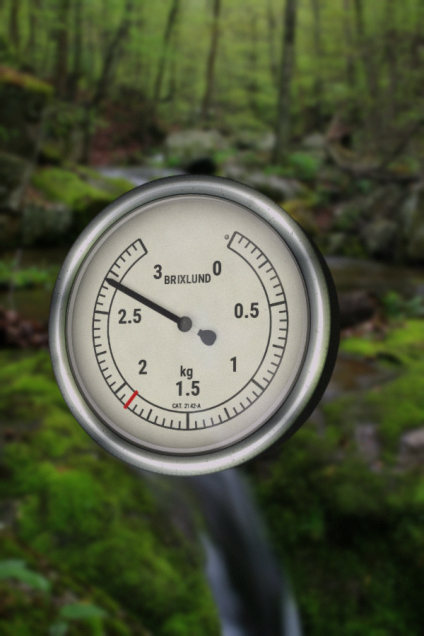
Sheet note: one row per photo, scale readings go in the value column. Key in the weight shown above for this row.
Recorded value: 2.7 kg
